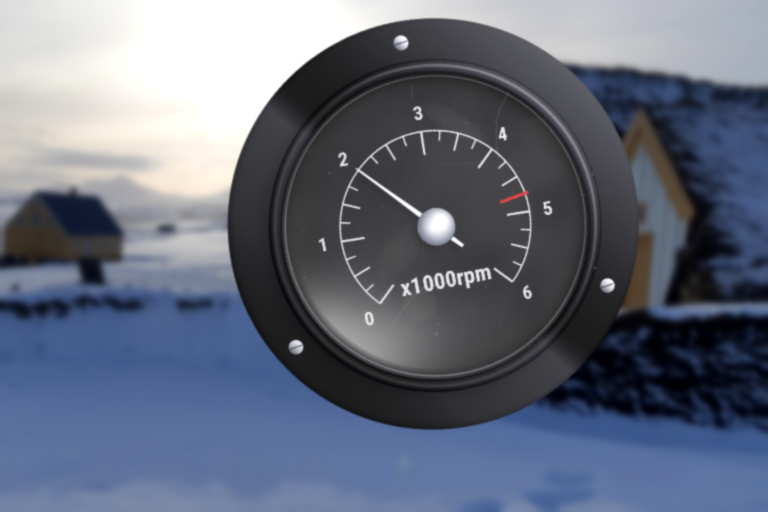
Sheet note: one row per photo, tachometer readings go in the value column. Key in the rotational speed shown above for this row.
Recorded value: 2000 rpm
